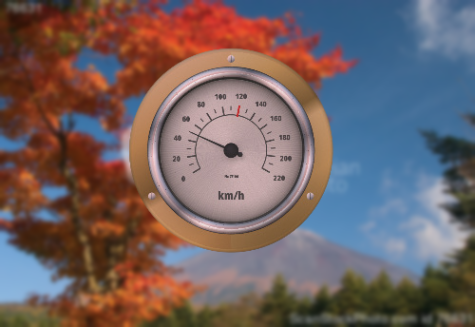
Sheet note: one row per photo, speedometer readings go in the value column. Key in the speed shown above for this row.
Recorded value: 50 km/h
